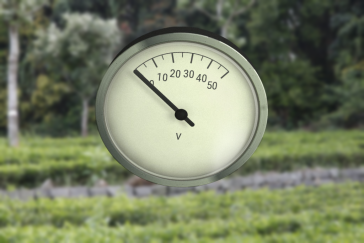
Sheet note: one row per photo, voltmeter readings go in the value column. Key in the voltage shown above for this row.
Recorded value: 0 V
